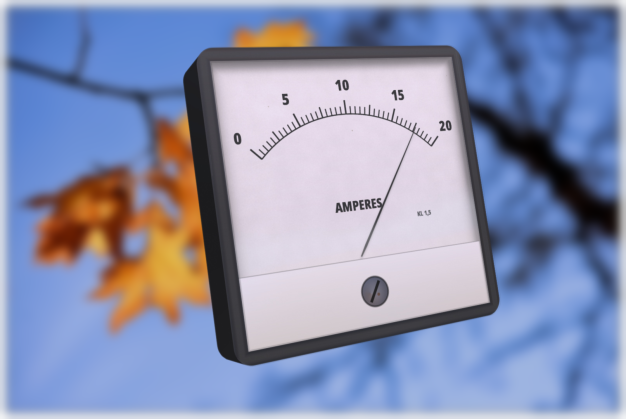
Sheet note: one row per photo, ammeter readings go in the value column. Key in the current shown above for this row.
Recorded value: 17.5 A
